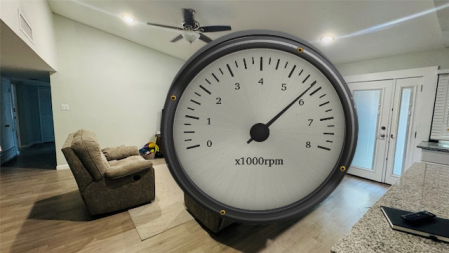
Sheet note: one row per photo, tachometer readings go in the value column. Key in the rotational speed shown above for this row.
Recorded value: 5750 rpm
